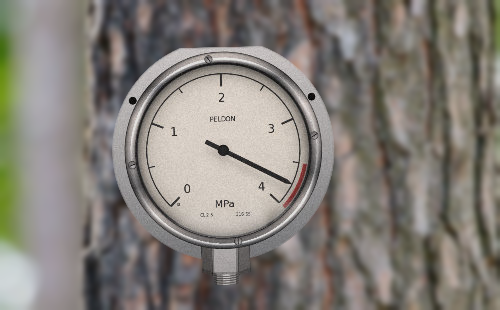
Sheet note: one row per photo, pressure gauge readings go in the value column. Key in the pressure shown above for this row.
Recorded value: 3.75 MPa
